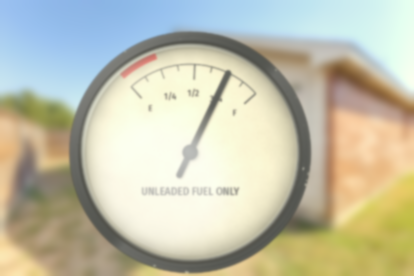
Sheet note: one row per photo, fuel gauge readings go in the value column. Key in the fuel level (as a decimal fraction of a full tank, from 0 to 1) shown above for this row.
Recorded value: 0.75
